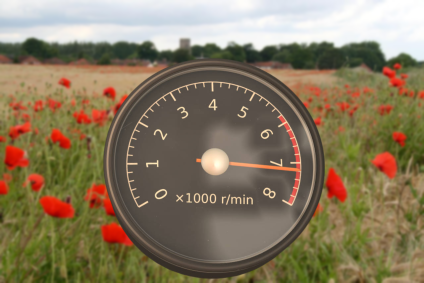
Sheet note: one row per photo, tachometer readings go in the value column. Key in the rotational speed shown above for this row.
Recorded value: 7200 rpm
